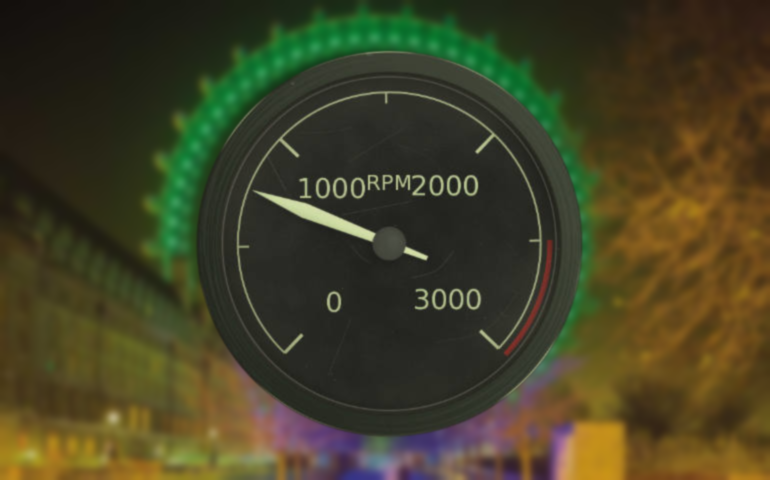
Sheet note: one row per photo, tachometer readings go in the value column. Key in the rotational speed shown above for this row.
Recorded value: 750 rpm
